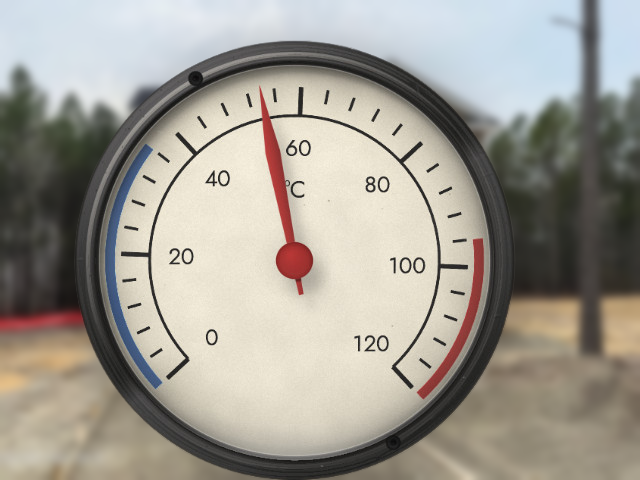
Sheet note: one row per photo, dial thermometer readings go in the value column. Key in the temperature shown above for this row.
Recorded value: 54 °C
